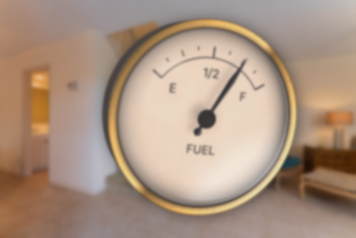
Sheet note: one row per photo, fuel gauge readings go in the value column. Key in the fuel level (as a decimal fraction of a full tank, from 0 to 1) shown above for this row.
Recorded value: 0.75
